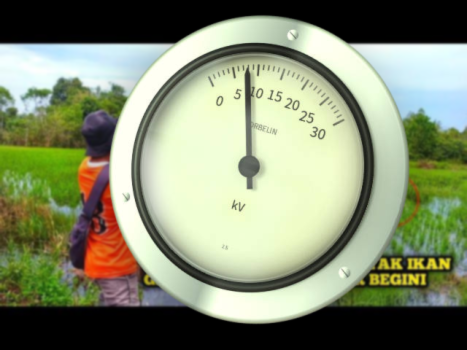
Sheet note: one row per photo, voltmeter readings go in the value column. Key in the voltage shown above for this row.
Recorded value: 8 kV
